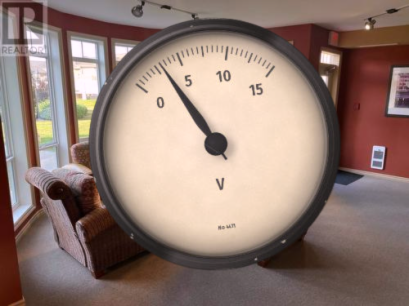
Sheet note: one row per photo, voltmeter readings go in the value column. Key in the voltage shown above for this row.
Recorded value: 3 V
